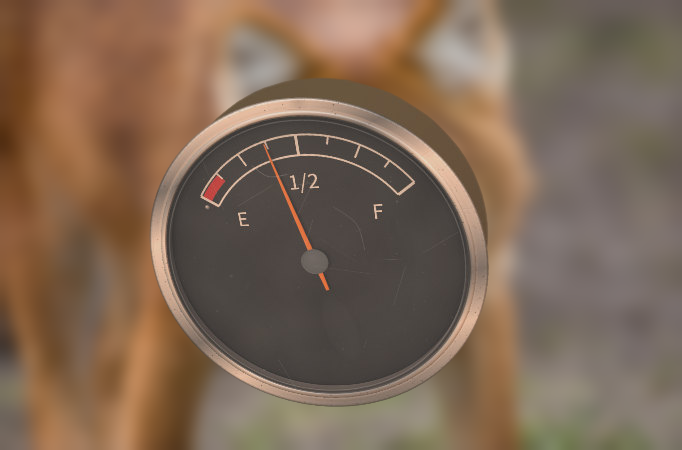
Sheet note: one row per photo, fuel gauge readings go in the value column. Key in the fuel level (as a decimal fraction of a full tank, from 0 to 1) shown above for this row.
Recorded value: 0.375
